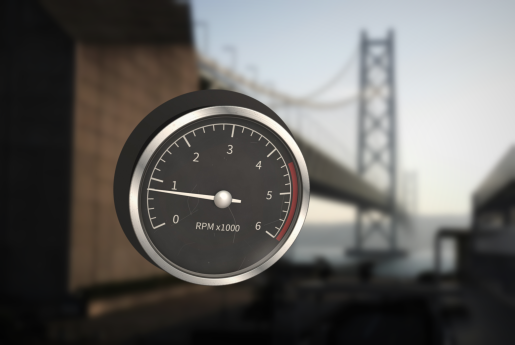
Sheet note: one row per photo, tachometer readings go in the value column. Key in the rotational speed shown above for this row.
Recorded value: 800 rpm
